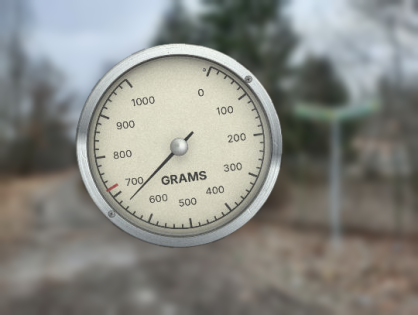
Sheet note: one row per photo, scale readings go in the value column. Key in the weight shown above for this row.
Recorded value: 670 g
